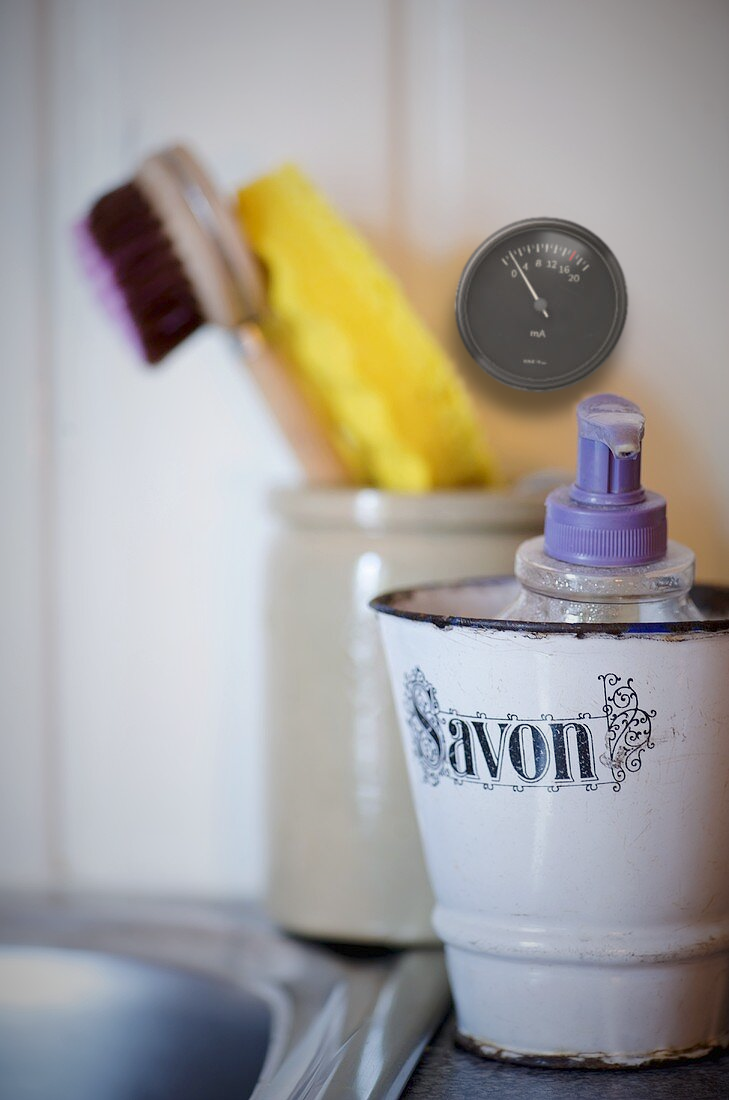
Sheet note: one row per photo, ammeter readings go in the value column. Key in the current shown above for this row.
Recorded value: 2 mA
